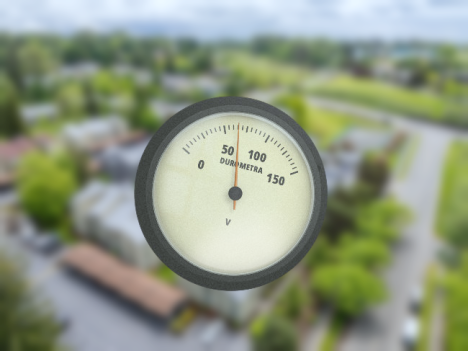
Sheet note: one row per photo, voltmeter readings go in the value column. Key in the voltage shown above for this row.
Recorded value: 65 V
